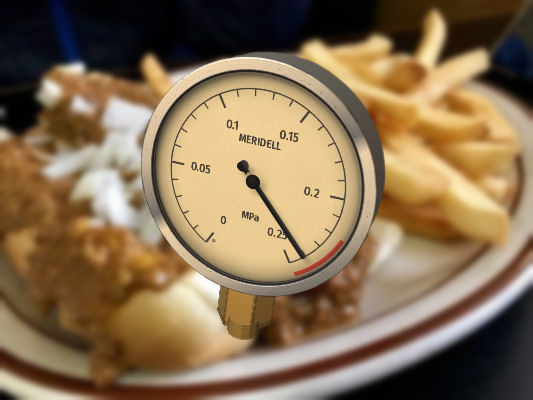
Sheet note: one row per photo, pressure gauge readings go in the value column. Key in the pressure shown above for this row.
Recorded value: 0.24 MPa
